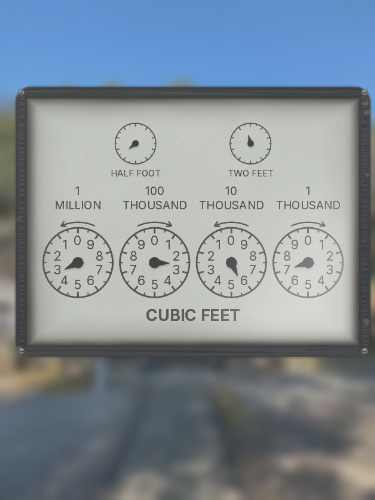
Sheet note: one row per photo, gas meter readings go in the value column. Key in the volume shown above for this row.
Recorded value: 325700 ft³
